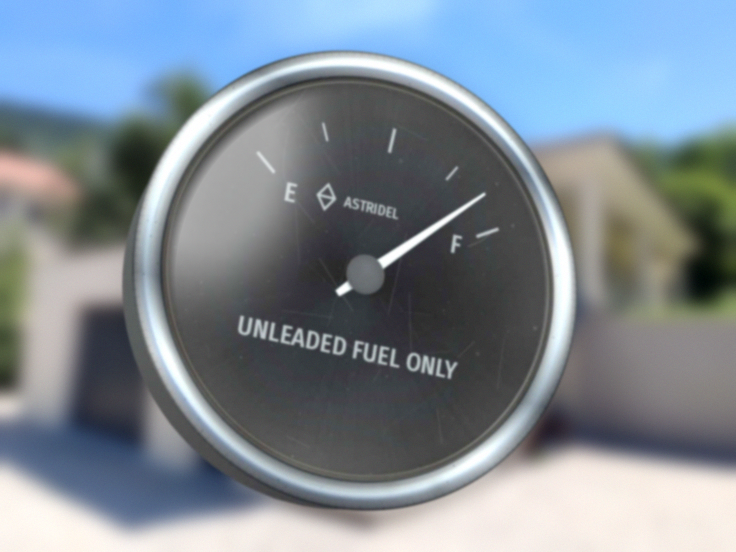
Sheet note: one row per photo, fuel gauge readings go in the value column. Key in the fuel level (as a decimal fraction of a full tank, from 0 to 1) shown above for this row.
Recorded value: 0.875
